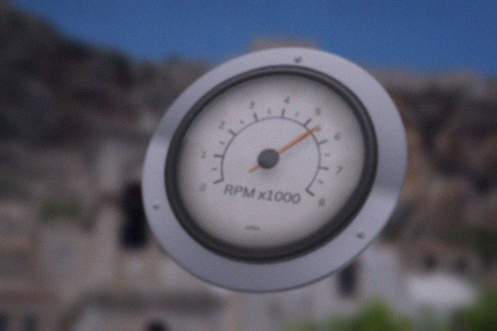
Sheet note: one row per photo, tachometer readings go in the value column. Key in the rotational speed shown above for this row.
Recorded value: 5500 rpm
